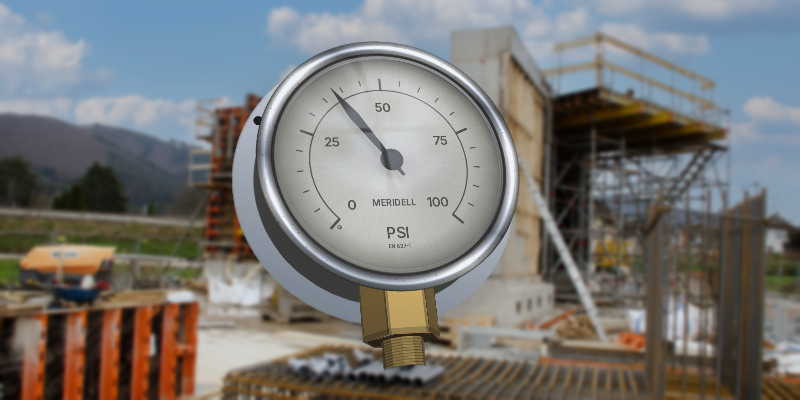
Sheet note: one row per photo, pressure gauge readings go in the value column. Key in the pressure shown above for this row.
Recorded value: 37.5 psi
